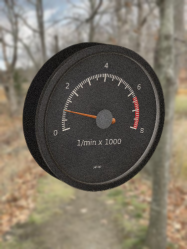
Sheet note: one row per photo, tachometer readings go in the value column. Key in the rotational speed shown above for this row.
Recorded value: 1000 rpm
